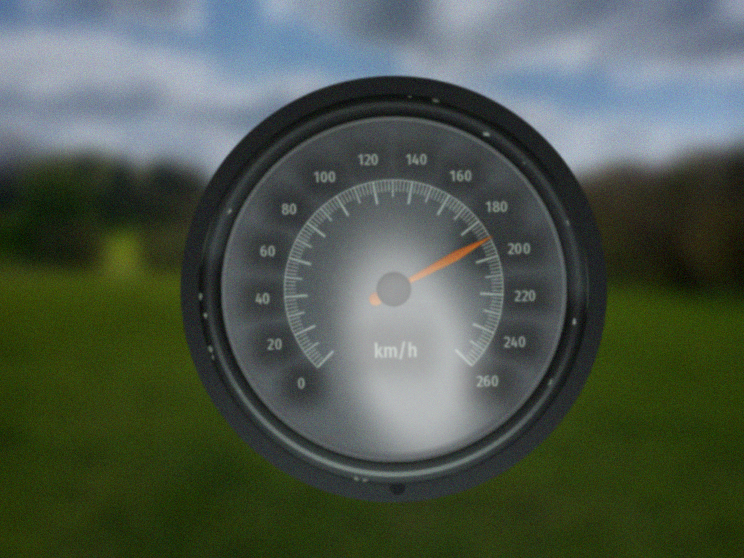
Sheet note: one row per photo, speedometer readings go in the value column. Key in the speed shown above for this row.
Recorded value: 190 km/h
